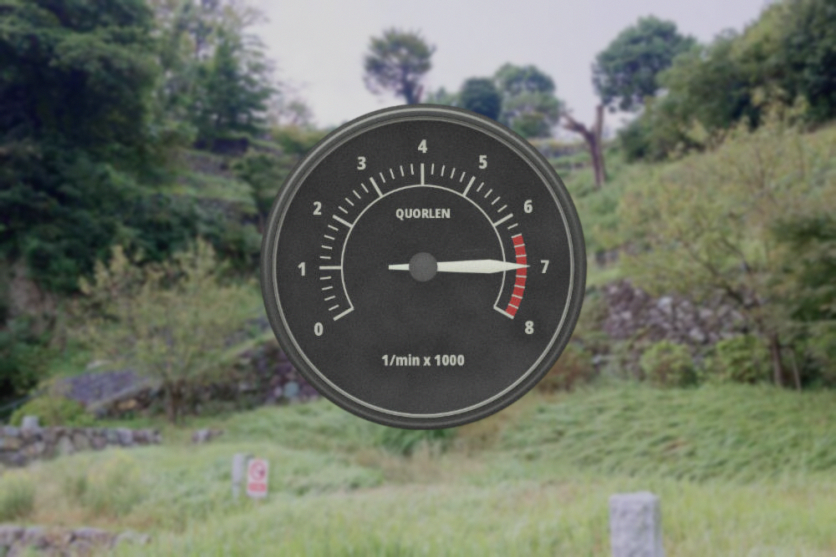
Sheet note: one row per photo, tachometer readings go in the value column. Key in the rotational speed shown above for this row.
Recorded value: 7000 rpm
